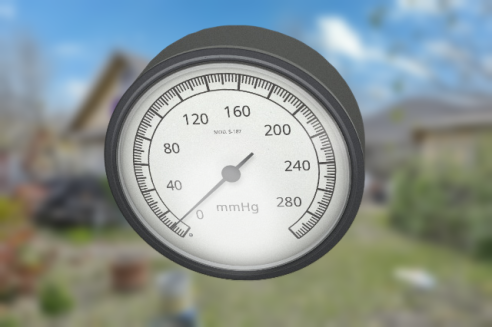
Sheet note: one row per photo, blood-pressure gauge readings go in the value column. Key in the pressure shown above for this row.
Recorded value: 10 mmHg
